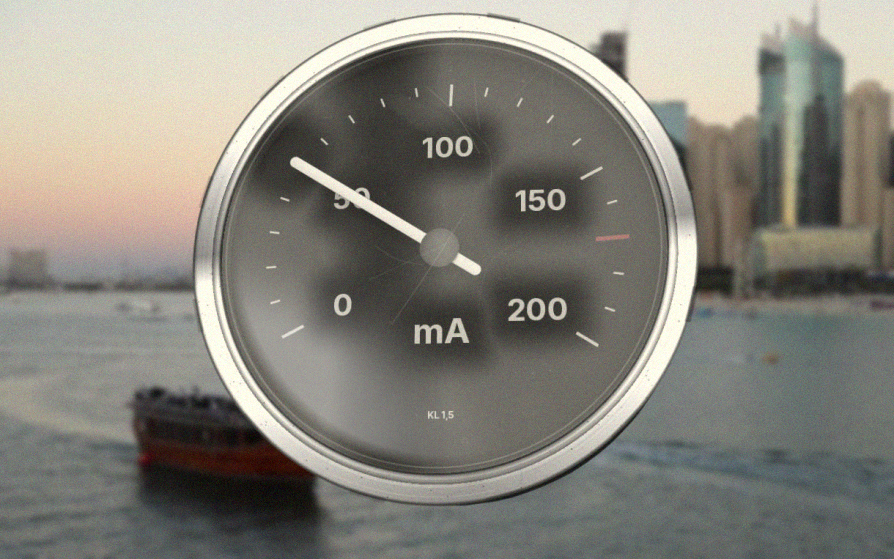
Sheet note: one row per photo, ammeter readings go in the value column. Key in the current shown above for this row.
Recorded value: 50 mA
